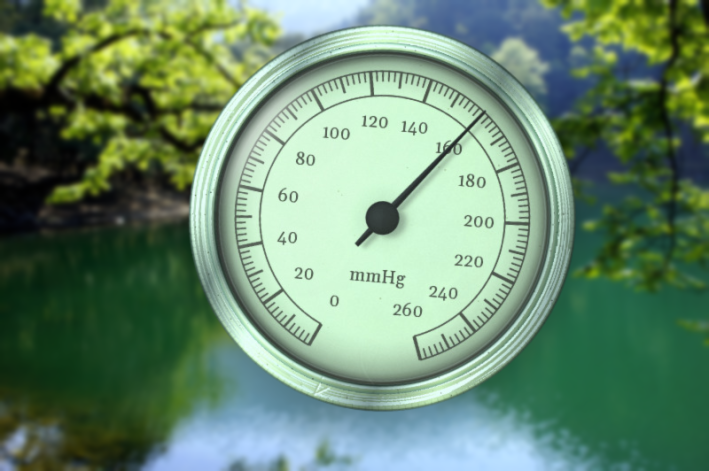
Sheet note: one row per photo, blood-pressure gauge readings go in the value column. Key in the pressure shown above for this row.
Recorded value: 160 mmHg
